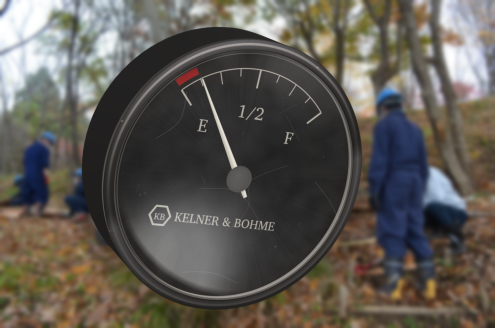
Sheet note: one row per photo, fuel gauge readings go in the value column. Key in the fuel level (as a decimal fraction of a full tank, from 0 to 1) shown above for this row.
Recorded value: 0.125
